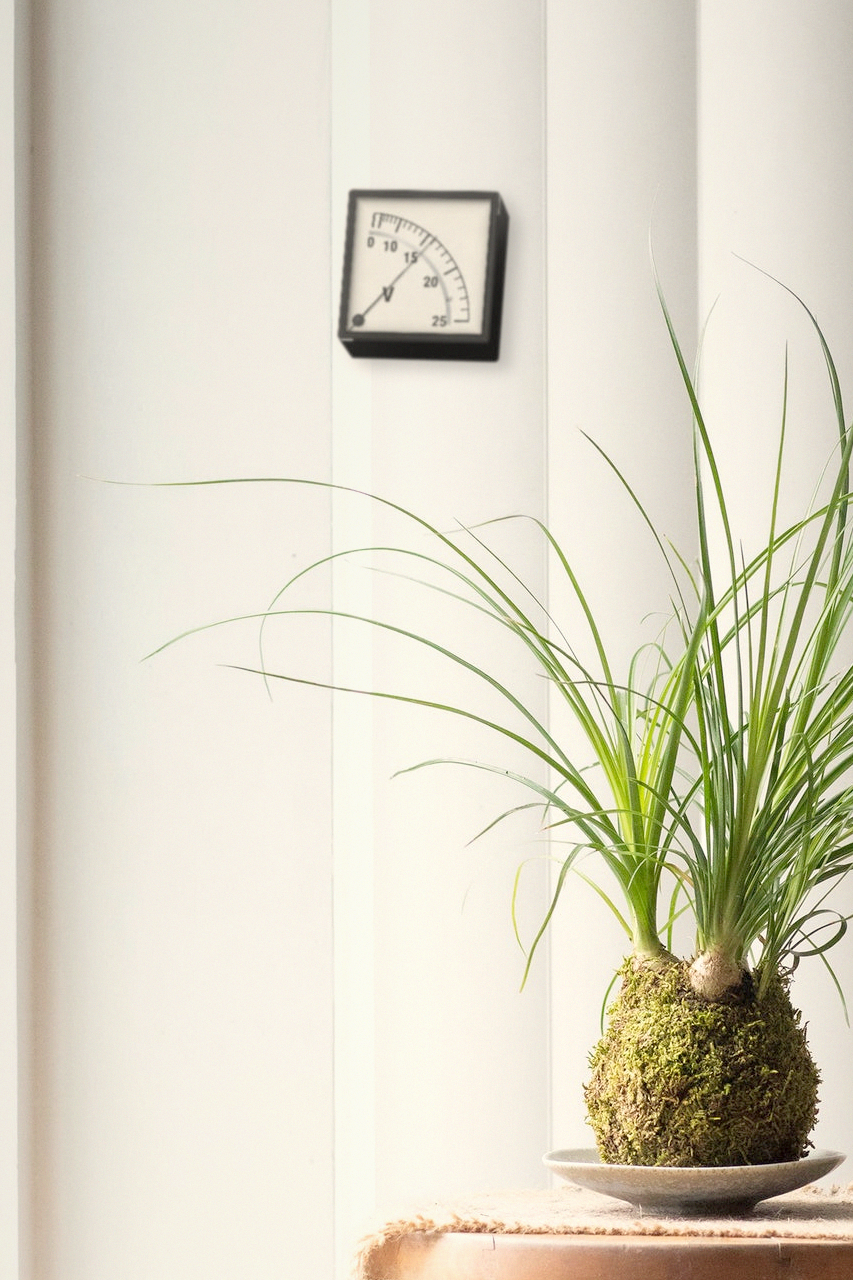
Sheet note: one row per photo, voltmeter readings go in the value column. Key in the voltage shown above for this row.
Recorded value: 16 V
